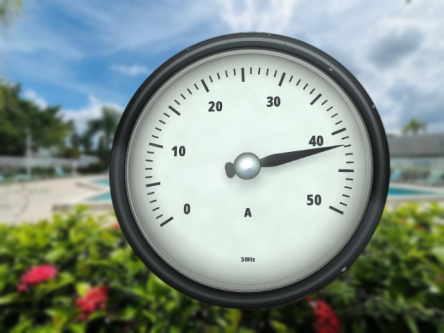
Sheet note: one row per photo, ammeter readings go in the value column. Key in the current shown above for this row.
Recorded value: 42 A
